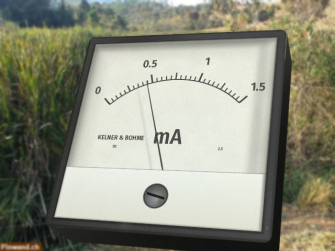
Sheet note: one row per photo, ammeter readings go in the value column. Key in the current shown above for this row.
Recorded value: 0.45 mA
